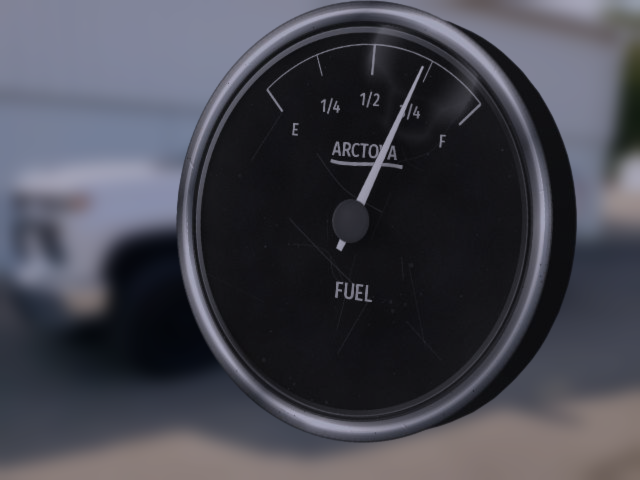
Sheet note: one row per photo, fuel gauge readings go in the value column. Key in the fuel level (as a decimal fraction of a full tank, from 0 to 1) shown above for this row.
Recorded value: 0.75
